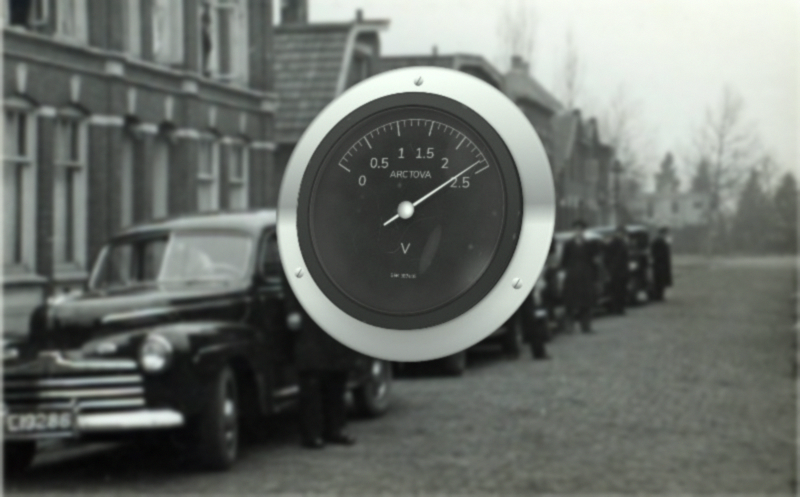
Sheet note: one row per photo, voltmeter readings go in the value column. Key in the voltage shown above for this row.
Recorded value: 2.4 V
